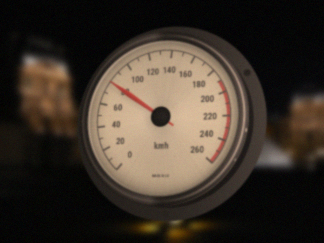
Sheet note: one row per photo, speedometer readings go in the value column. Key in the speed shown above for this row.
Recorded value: 80 km/h
